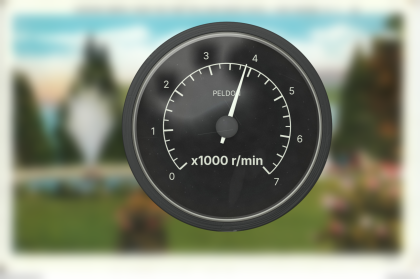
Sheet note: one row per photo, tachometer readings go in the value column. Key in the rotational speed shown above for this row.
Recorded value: 3875 rpm
